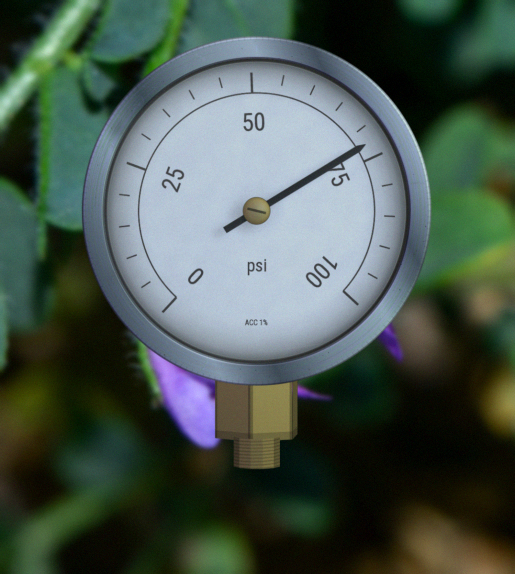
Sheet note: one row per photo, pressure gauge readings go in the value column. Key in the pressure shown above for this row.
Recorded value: 72.5 psi
